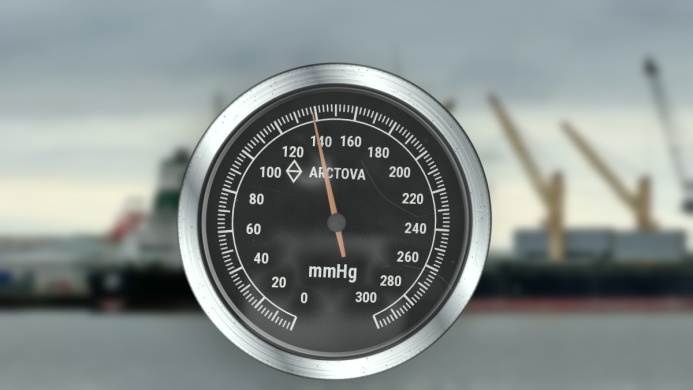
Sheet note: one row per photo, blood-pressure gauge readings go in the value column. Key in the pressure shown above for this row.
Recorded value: 138 mmHg
